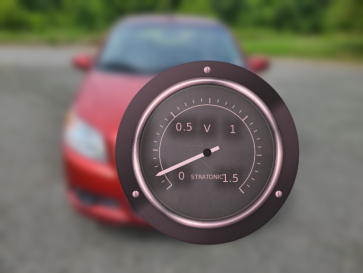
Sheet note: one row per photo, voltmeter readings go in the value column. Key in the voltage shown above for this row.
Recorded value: 0.1 V
